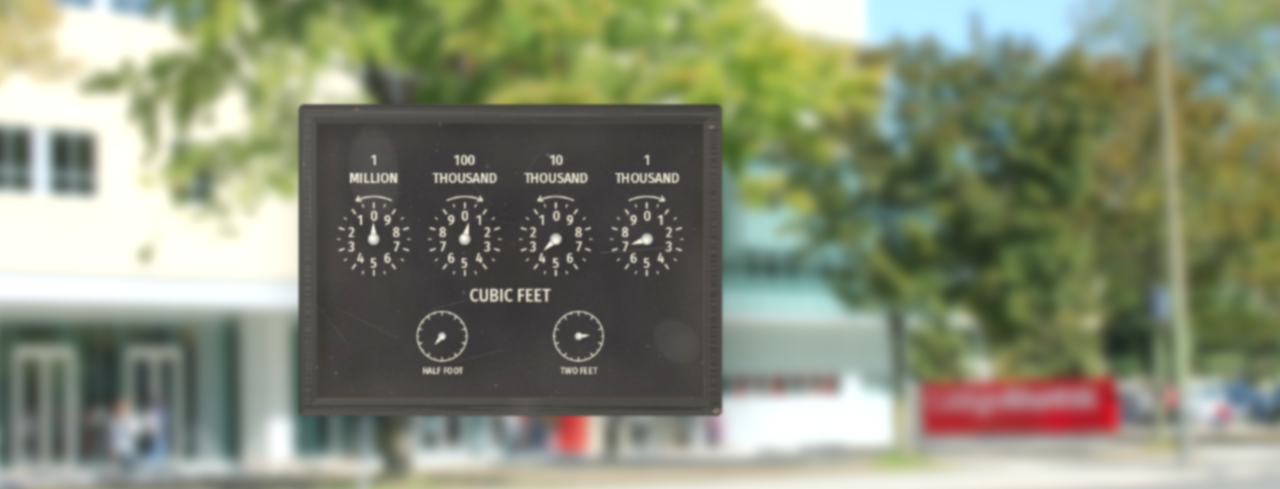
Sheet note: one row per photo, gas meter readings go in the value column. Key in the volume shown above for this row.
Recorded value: 3700 ft³
